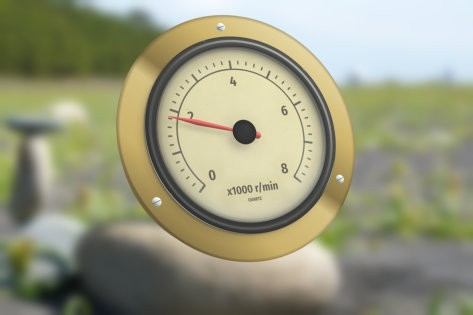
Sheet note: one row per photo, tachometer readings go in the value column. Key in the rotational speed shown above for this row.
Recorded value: 1800 rpm
